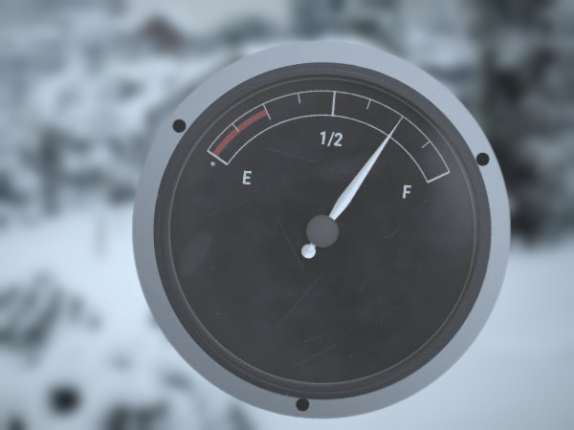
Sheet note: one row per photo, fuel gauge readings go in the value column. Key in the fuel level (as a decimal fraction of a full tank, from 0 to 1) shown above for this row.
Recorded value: 0.75
